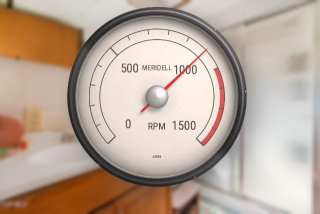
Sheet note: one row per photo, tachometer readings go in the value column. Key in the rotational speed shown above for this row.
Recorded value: 1000 rpm
